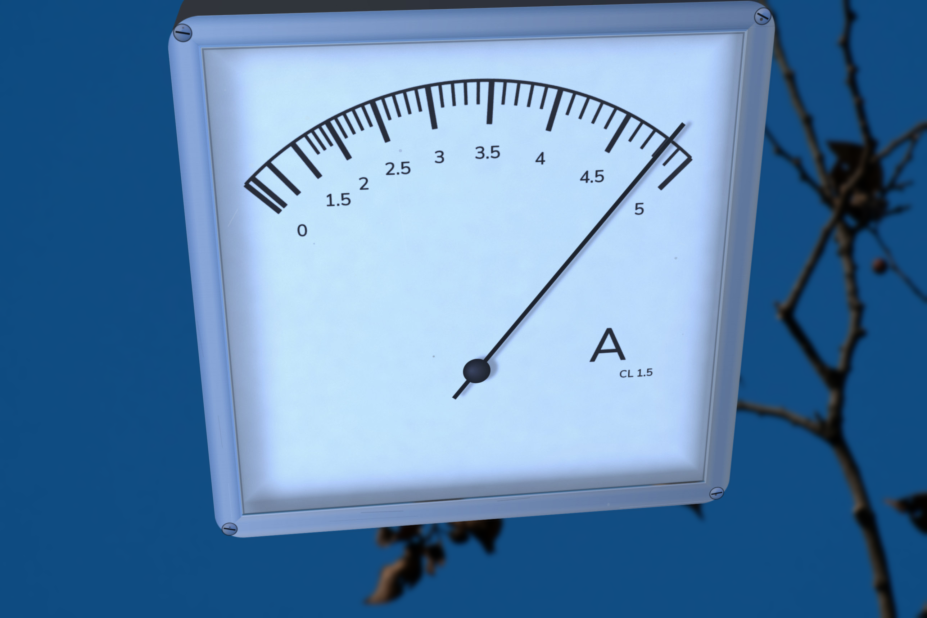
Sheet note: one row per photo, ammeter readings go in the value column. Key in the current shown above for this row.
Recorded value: 4.8 A
